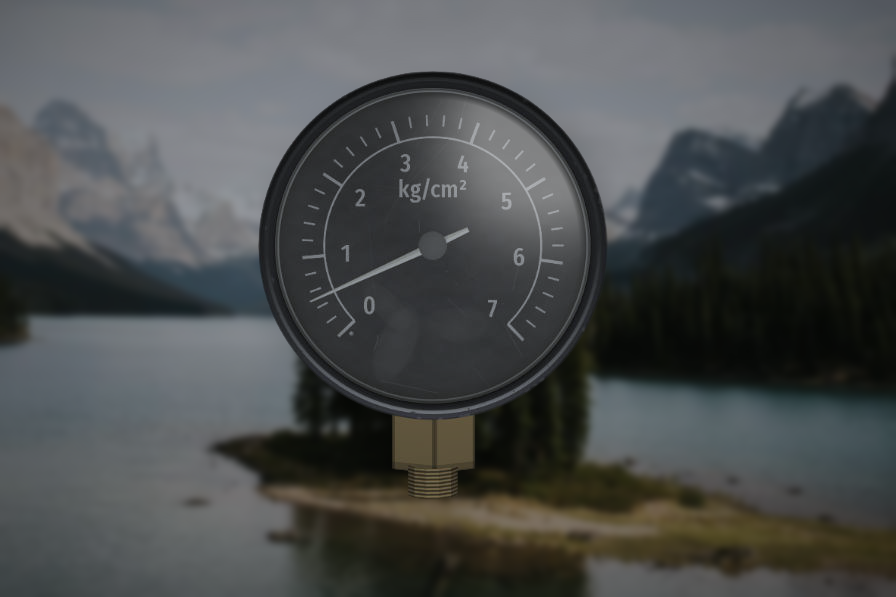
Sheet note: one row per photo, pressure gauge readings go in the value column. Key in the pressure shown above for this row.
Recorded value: 0.5 kg/cm²
